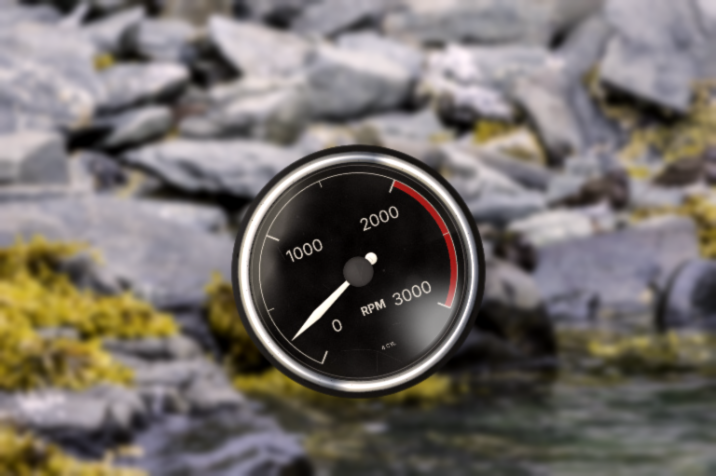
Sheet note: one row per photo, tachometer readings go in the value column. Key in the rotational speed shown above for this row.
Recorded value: 250 rpm
